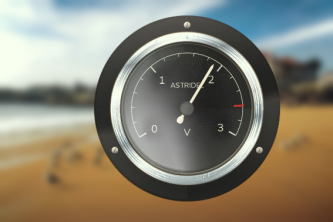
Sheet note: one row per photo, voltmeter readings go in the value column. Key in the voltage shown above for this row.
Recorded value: 1.9 V
